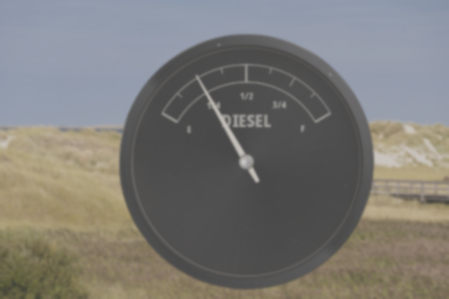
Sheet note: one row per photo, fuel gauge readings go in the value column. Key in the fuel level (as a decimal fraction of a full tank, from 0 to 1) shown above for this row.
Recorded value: 0.25
